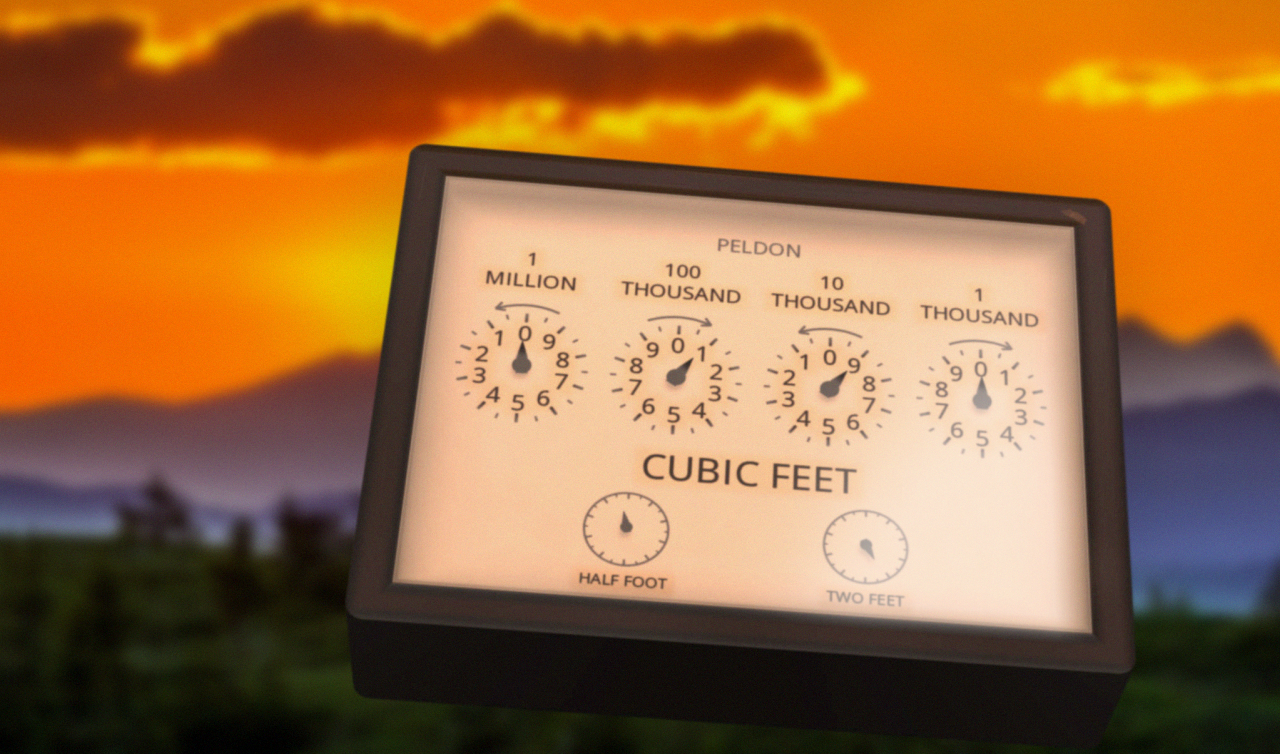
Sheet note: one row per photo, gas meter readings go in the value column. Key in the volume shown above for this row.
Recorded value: 9000 ft³
